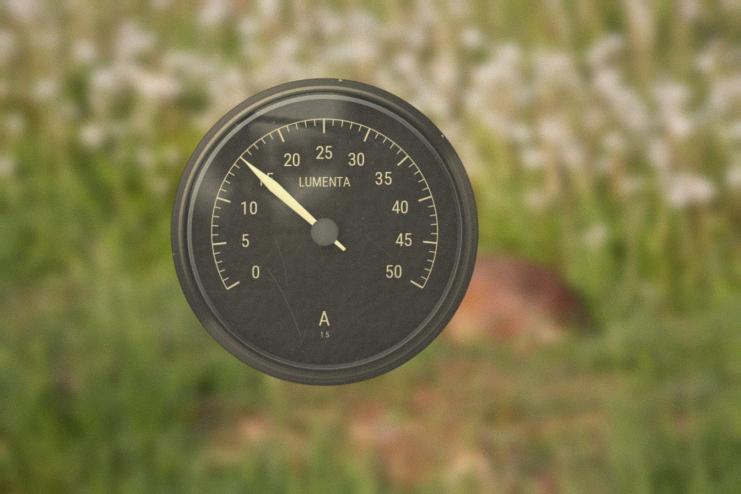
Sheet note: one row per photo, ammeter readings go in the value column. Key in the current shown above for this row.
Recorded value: 15 A
